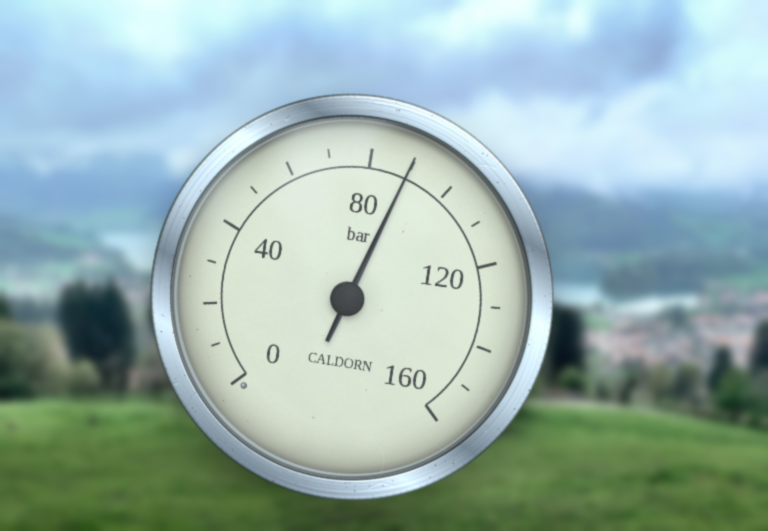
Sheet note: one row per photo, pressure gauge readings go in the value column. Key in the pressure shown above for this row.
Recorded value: 90 bar
